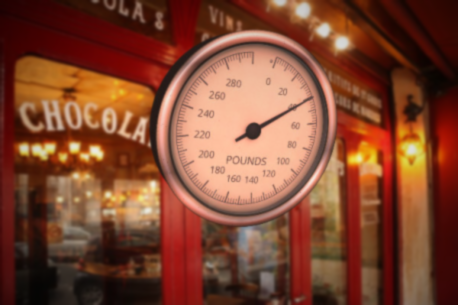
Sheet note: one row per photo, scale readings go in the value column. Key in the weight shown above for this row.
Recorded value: 40 lb
